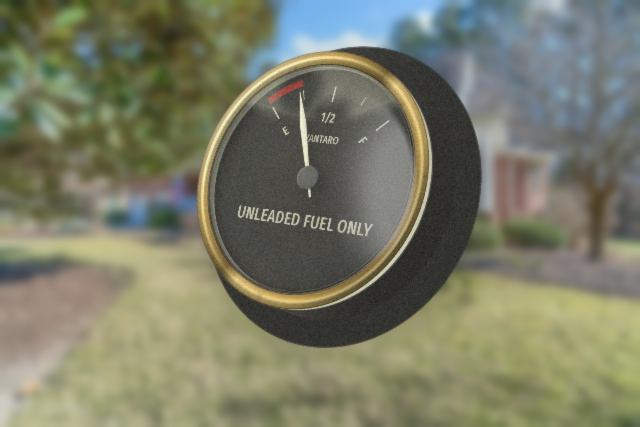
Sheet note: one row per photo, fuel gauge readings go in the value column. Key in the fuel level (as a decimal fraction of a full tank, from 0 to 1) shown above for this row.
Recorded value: 0.25
